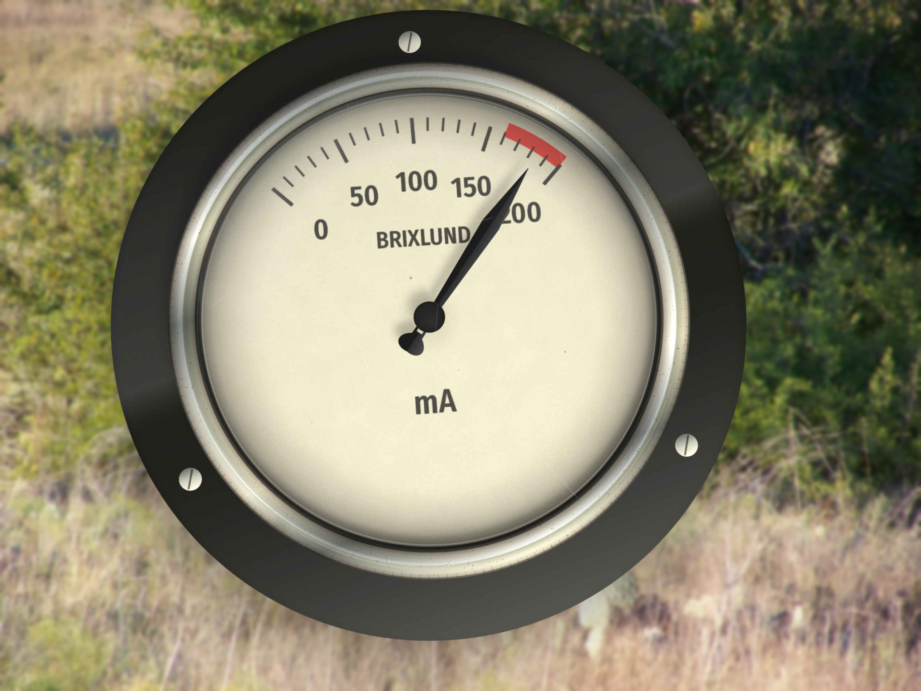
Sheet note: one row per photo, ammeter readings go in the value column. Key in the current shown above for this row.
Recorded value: 185 mA
